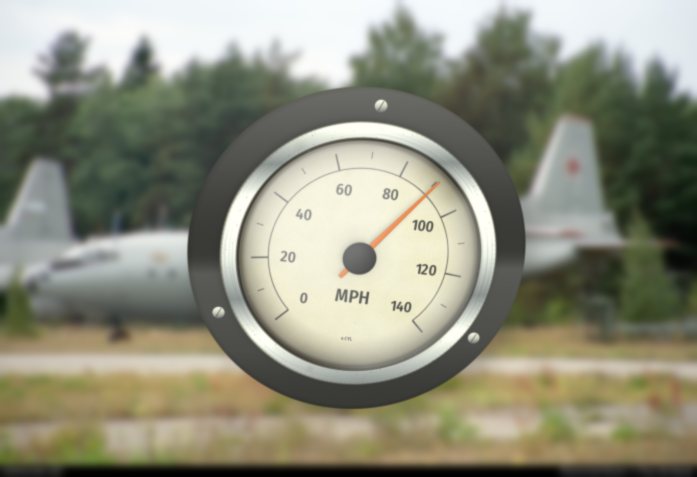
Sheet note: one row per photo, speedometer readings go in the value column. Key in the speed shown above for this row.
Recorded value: 90 mph
